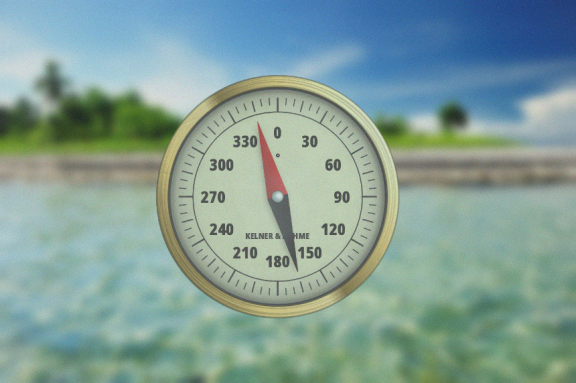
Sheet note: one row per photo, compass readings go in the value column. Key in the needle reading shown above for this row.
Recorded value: 345 °
